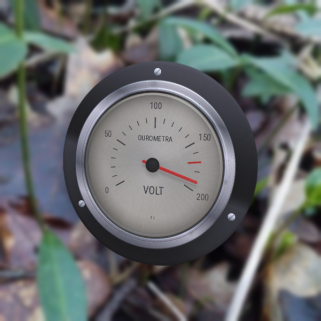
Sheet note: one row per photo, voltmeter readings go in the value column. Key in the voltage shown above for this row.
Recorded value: 190 V
